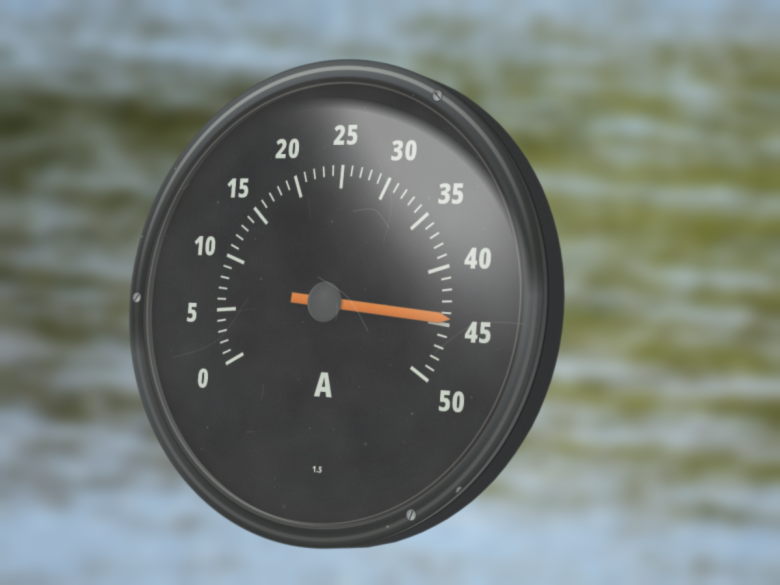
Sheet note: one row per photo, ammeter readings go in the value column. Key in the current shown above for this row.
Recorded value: 44.5 A
